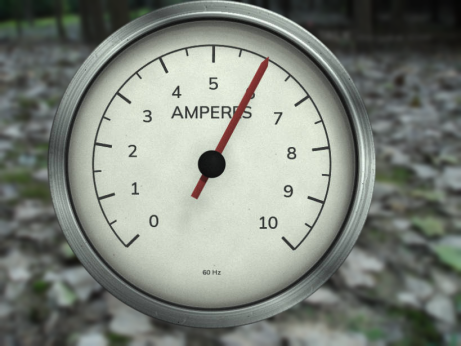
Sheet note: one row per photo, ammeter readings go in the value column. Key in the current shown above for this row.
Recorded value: 6 A
